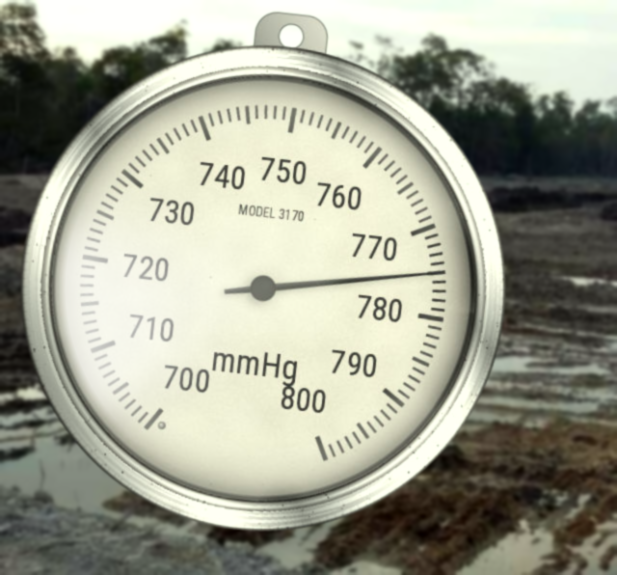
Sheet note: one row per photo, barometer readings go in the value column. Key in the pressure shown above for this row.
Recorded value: 775 mmHg
